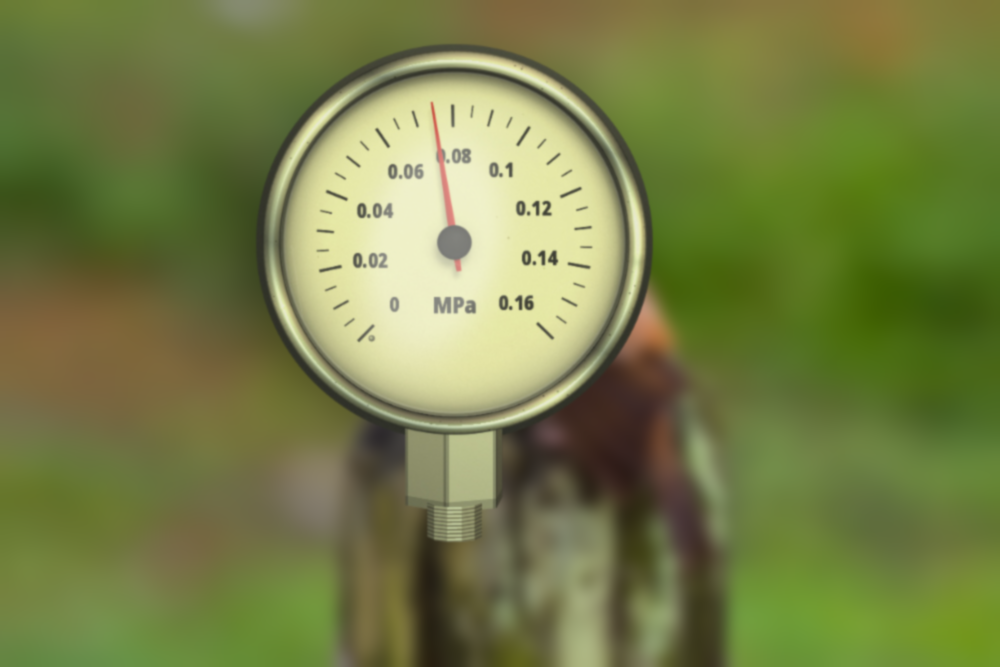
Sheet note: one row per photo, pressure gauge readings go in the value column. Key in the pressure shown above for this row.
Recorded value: 0.075 MPa
